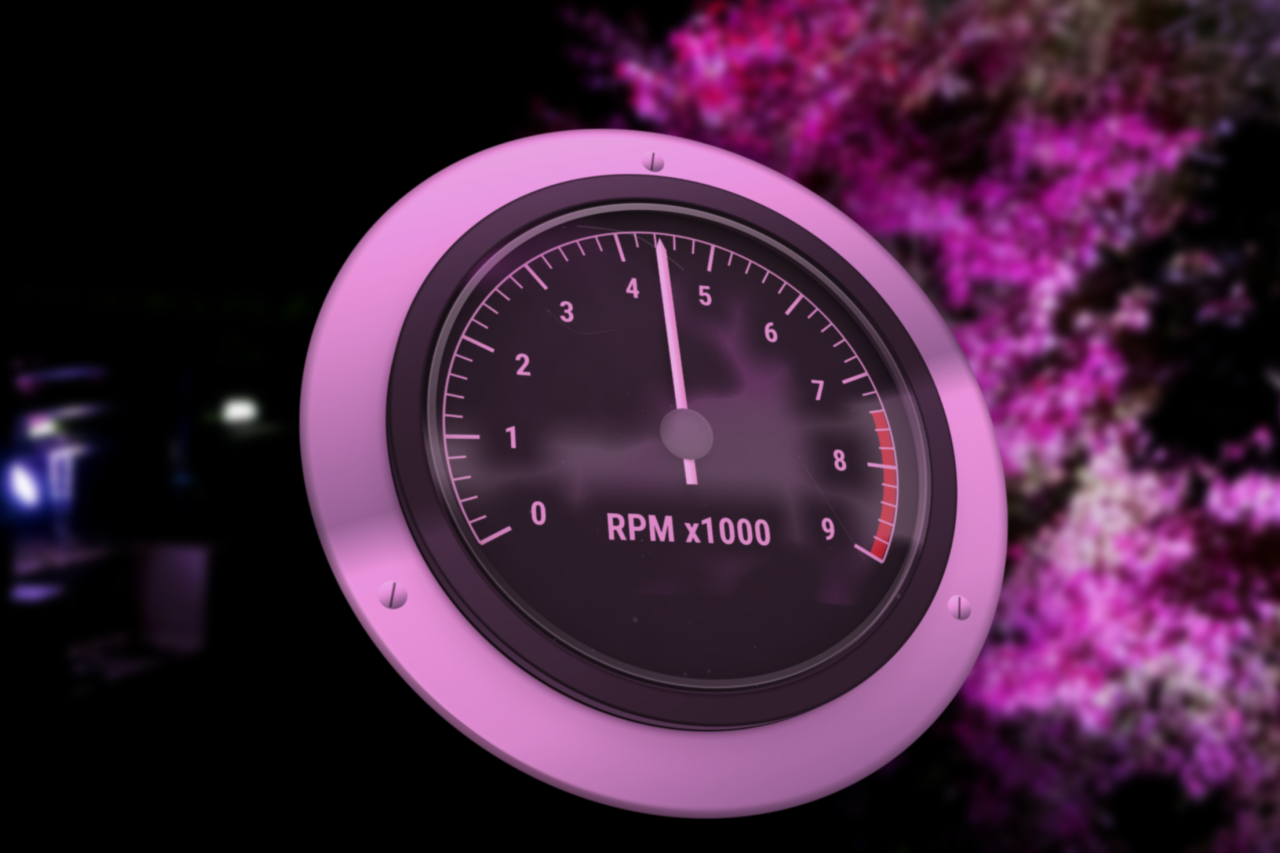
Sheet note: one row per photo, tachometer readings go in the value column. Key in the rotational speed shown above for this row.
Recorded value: 4400 rpm
